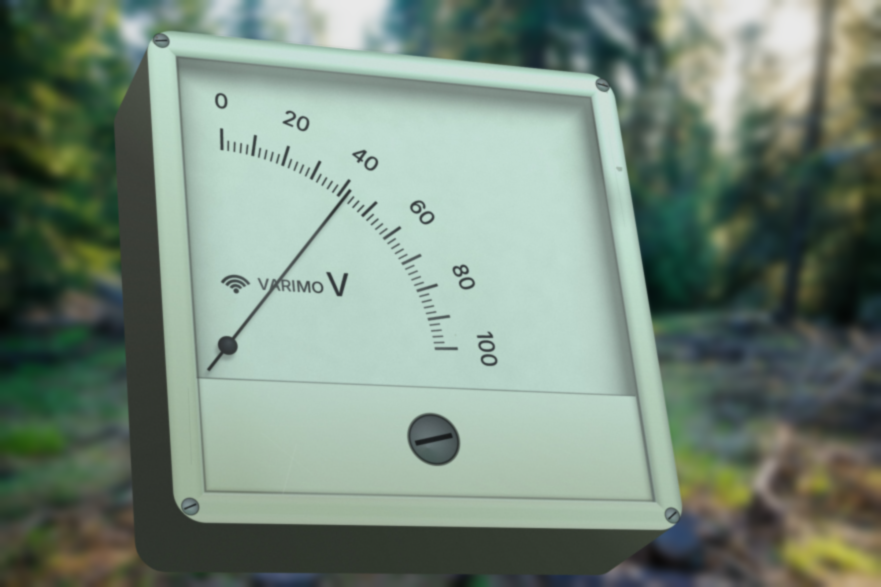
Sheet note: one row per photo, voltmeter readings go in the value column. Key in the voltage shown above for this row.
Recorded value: 42 V
